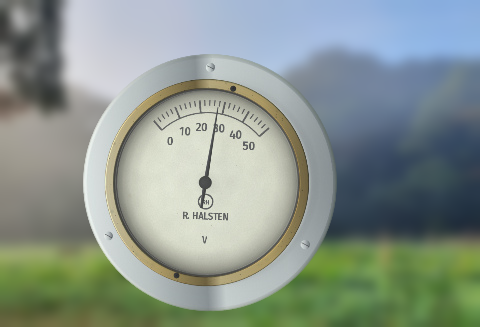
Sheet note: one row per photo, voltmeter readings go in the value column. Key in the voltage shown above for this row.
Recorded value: 28 V
